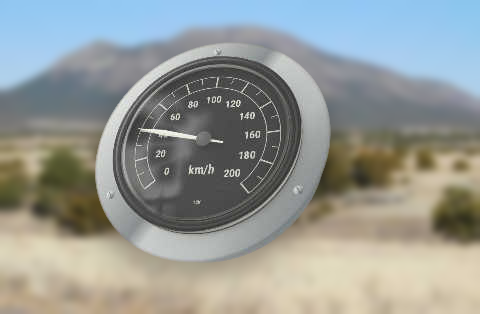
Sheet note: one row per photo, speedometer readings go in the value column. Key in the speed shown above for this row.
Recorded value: 40 km/h
